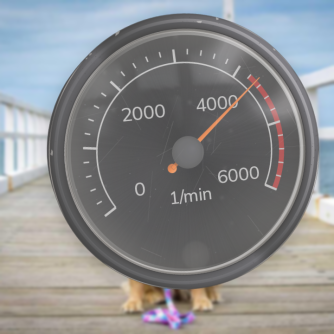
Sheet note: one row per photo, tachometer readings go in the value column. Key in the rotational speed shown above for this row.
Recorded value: 4300 rpm
